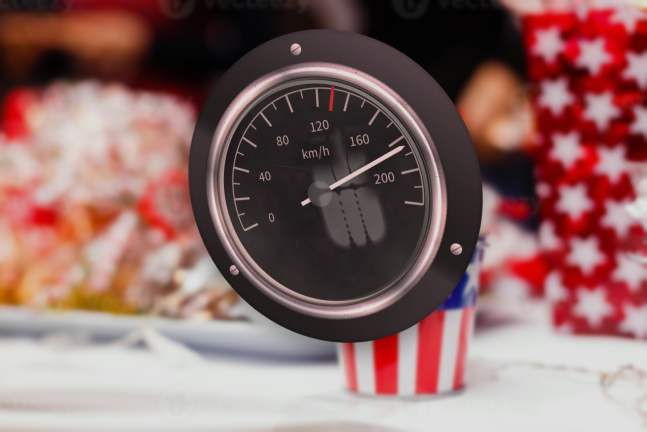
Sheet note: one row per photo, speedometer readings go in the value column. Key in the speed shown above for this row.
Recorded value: 185 km/h
